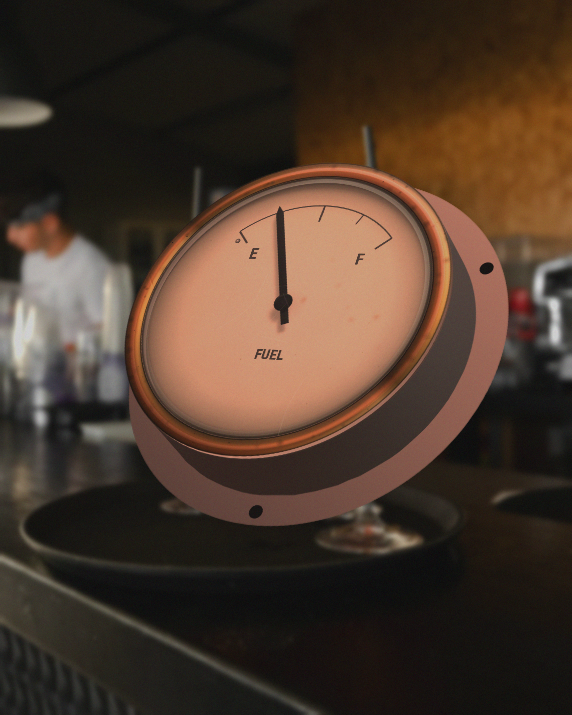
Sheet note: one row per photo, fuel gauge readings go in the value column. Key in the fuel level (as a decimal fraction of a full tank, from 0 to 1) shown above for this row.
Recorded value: 0.25
